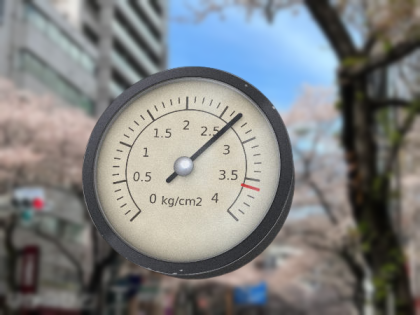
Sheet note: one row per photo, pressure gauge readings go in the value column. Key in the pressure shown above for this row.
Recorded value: 2.7 kg/cm²
